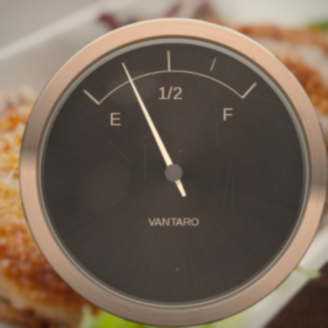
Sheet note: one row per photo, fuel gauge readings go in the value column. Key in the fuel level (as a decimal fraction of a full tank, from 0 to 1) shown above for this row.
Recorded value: 0.25
